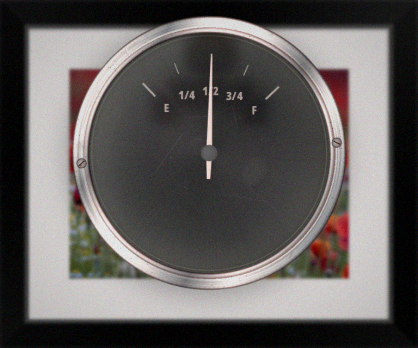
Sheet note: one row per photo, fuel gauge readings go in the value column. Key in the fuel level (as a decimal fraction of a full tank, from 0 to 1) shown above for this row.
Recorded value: 0.5
